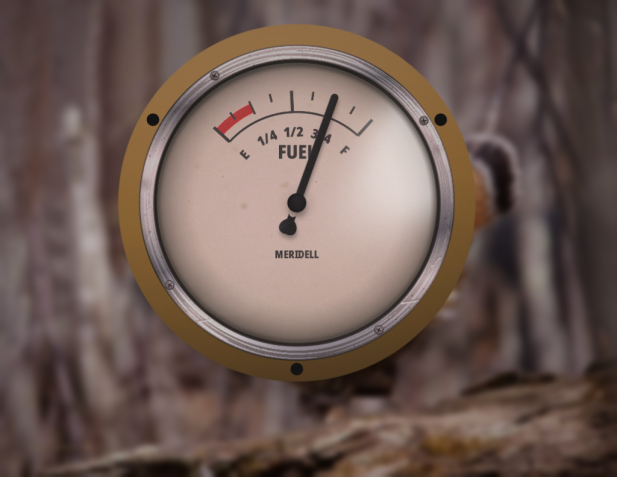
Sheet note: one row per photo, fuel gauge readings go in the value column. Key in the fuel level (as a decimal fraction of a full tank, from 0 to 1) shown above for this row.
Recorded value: 0.75
